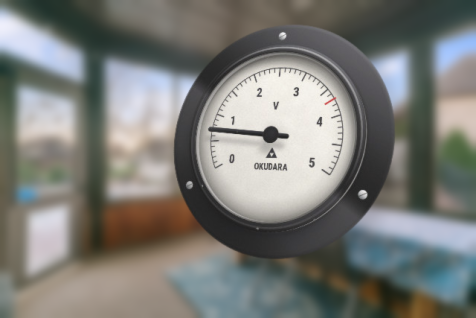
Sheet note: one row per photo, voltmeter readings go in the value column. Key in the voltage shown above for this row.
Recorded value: 0.7 V
